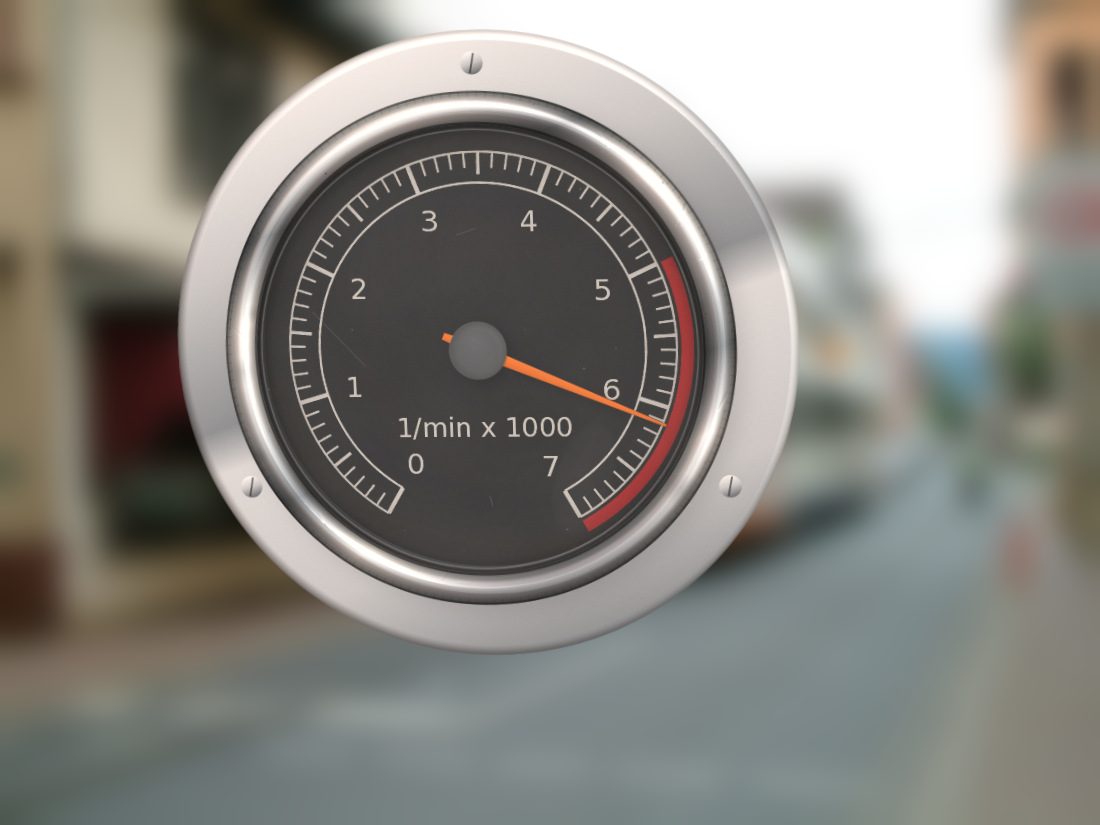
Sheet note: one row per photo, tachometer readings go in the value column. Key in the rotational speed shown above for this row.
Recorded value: 6100 rpm
